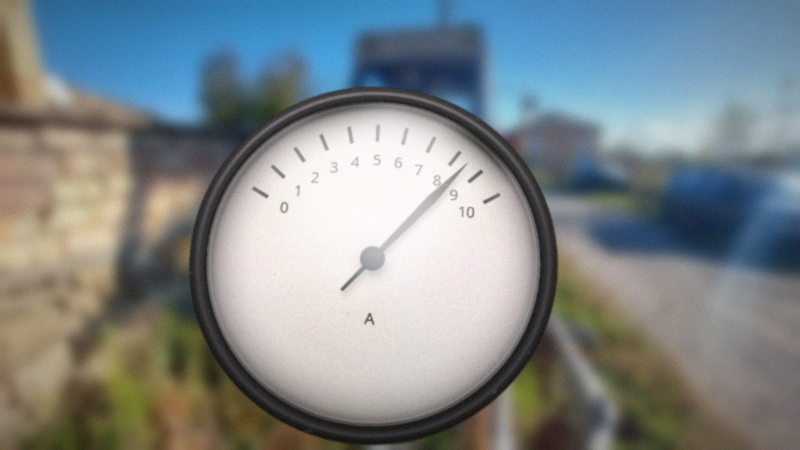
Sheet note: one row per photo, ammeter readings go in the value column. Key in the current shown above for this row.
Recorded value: 8.5 A
